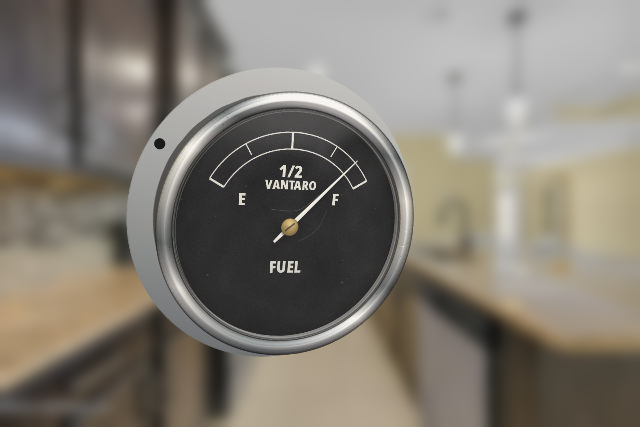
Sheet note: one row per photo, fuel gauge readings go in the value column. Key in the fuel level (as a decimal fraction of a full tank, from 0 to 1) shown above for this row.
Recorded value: 0.875
